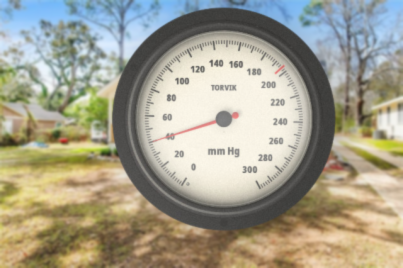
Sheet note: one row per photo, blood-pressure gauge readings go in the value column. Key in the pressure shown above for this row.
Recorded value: 40 mmHg
